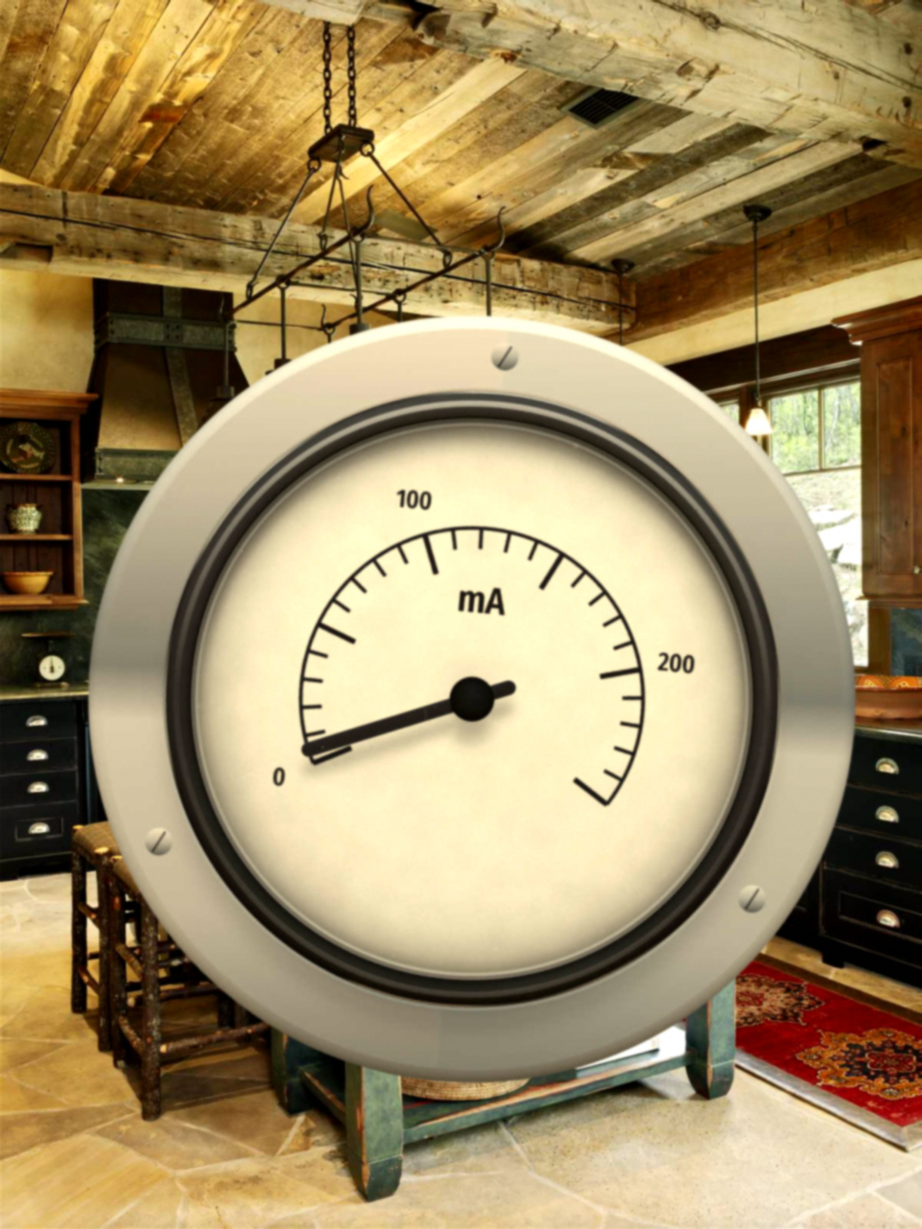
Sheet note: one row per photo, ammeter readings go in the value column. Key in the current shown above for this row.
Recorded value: 5 mA
